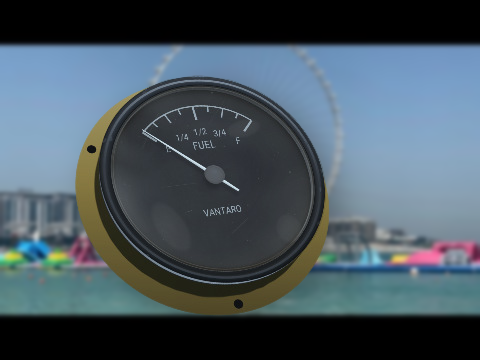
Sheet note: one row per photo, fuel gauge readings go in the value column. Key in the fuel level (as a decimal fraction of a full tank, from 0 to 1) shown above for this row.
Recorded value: 0
